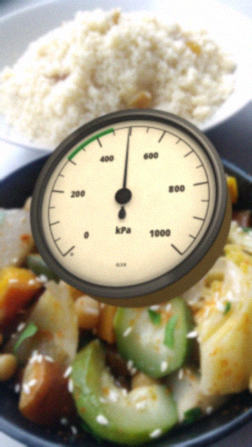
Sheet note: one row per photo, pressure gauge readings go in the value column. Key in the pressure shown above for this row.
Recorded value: 500 kPa
